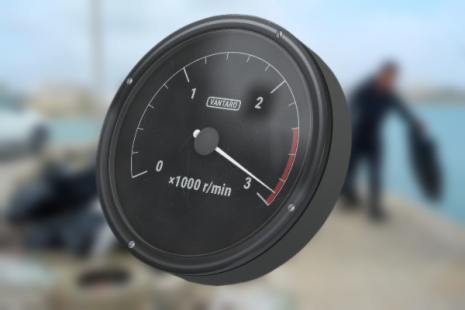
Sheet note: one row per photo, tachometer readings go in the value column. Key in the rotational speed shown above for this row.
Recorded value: 2900 rpm
